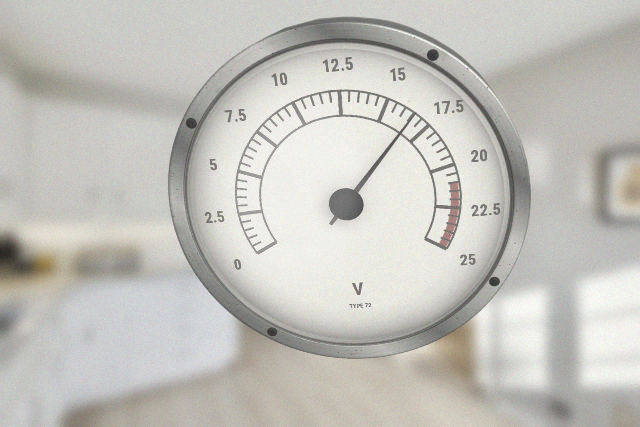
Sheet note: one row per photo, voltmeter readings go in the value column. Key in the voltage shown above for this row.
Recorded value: 16.5 V
